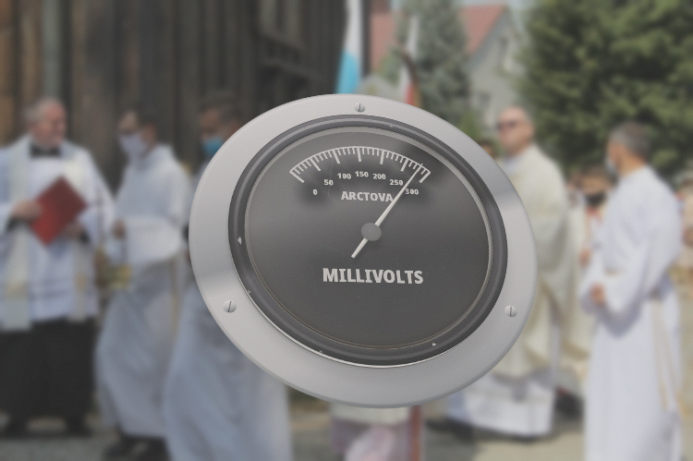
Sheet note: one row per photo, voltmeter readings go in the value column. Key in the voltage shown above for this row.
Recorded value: 280 mV
